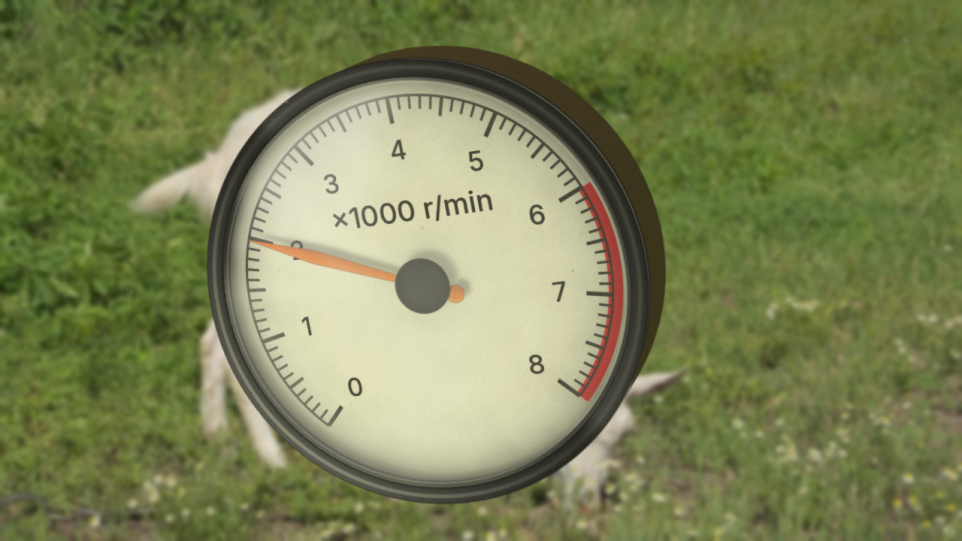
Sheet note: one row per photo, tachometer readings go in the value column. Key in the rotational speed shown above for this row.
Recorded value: 2000 rpm
